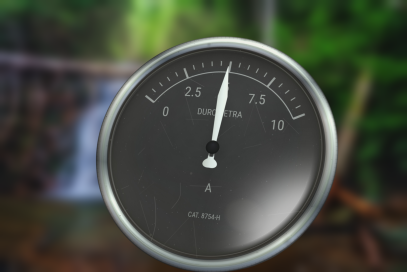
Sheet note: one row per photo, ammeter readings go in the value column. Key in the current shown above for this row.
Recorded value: 5 A
